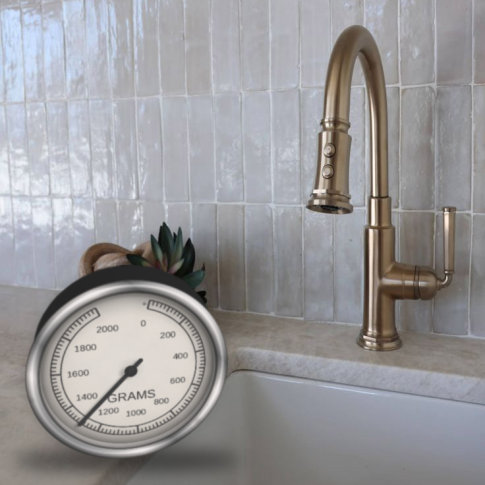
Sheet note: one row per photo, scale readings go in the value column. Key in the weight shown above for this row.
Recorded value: 1300 g
